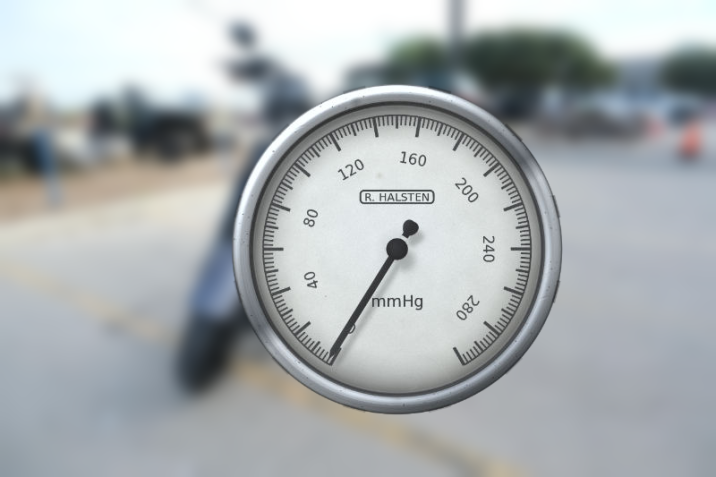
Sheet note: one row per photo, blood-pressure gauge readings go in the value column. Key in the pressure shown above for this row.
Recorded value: 2 mmHg
